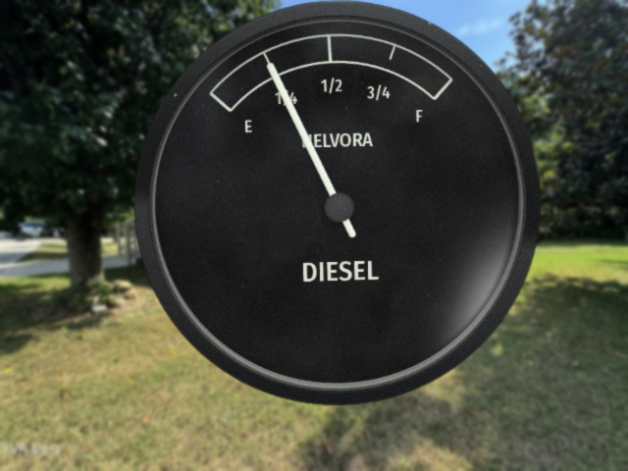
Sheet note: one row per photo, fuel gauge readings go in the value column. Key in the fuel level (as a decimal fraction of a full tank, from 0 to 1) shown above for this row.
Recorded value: 0.25
